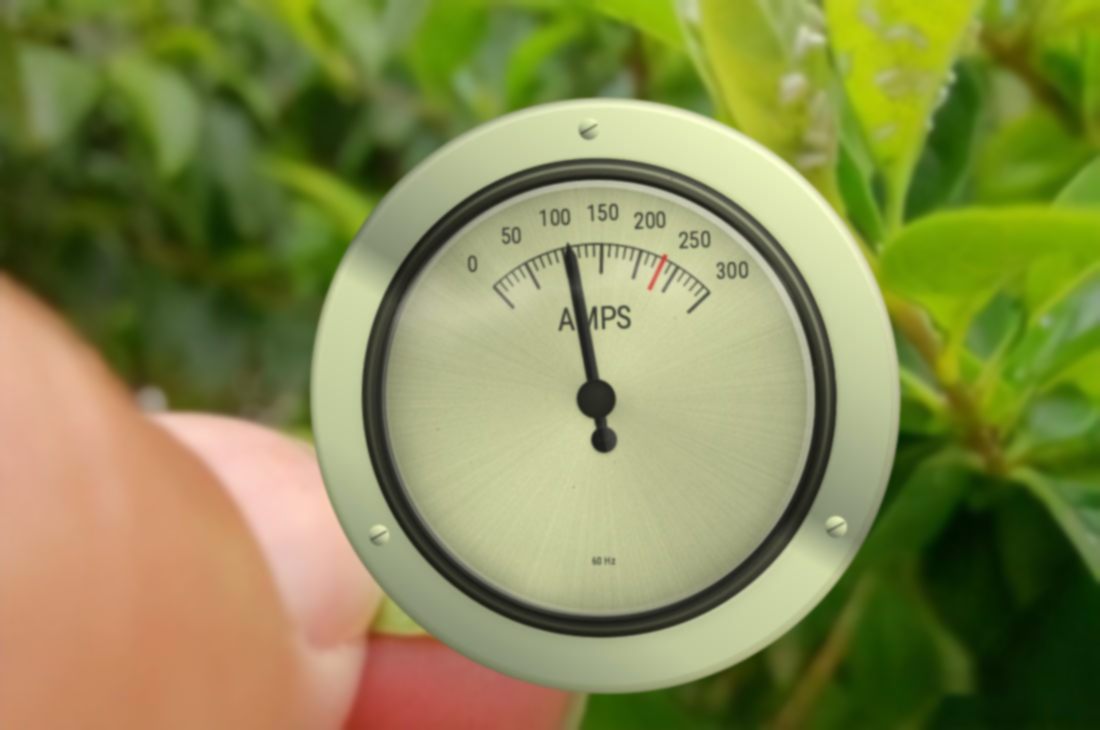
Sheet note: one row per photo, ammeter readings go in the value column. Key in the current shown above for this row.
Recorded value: 110 A
